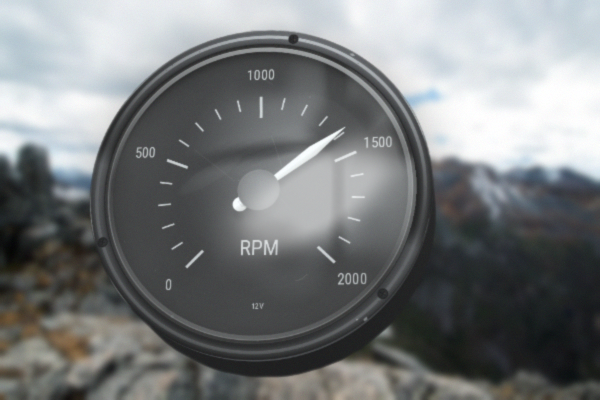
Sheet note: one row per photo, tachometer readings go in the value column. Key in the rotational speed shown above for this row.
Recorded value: 1400 rpm
